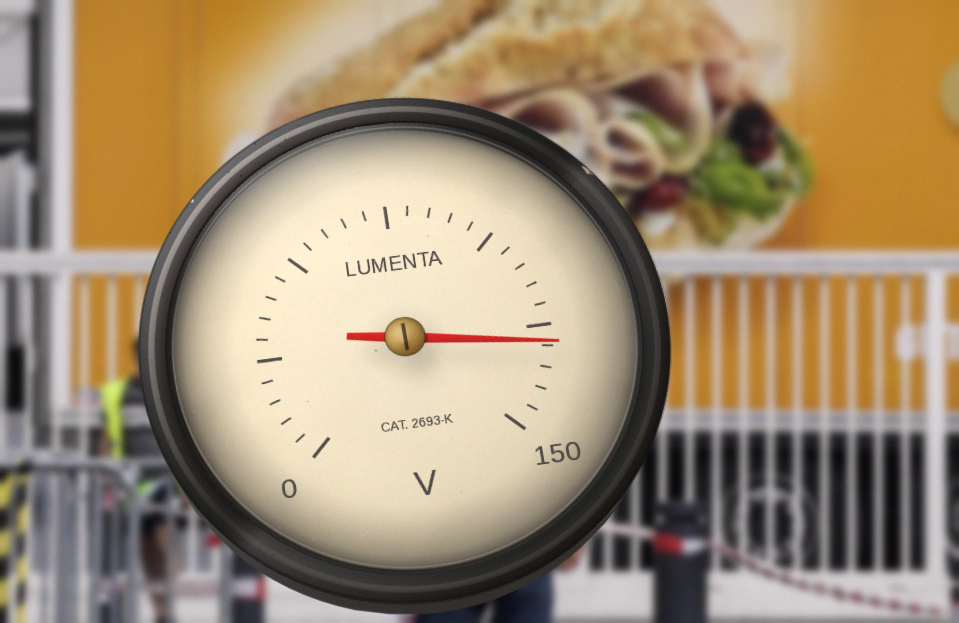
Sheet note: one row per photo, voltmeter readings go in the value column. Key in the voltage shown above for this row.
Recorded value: 130 V
